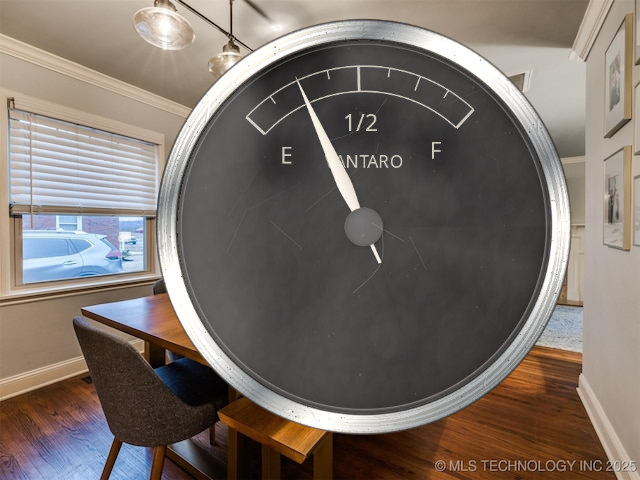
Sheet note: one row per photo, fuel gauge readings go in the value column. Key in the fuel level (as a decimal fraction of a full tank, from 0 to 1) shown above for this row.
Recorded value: 0.25
